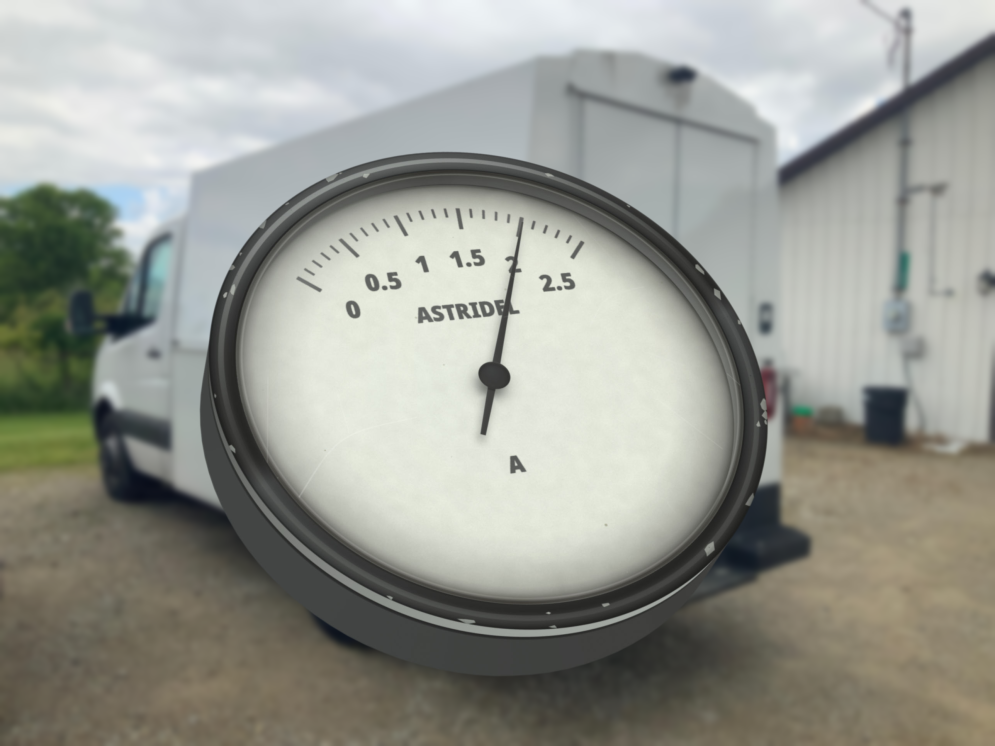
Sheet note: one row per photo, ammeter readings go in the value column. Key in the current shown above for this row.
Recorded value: 2 A
